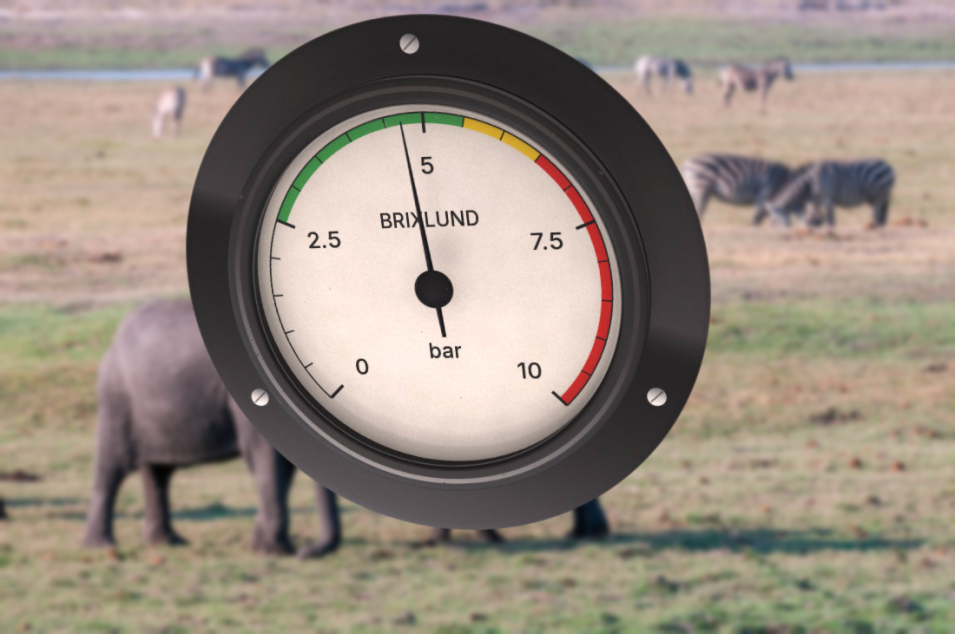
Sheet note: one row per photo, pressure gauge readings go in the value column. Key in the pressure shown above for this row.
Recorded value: 4.75 bar
